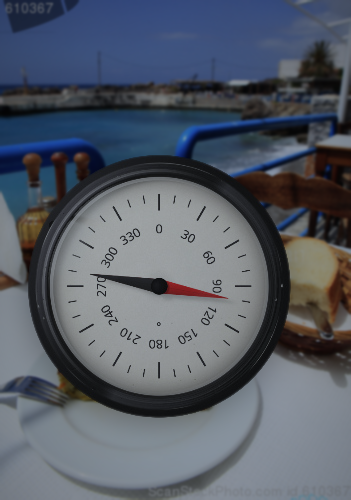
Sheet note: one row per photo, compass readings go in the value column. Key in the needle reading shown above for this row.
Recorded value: 100 °
